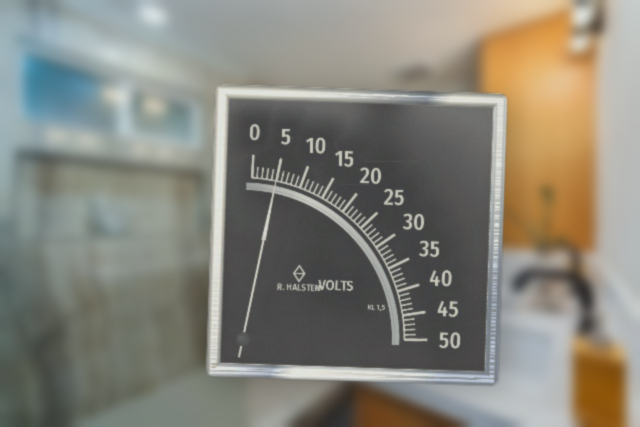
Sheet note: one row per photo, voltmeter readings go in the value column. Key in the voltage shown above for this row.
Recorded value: 5 V
